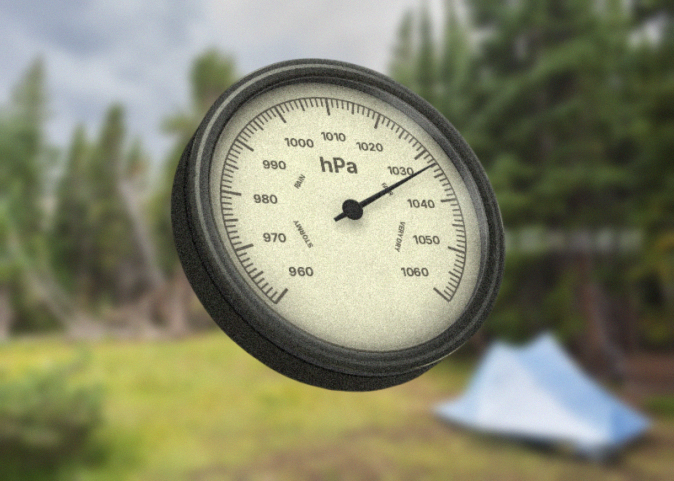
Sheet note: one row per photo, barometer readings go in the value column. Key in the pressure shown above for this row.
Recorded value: 1033 hPa
